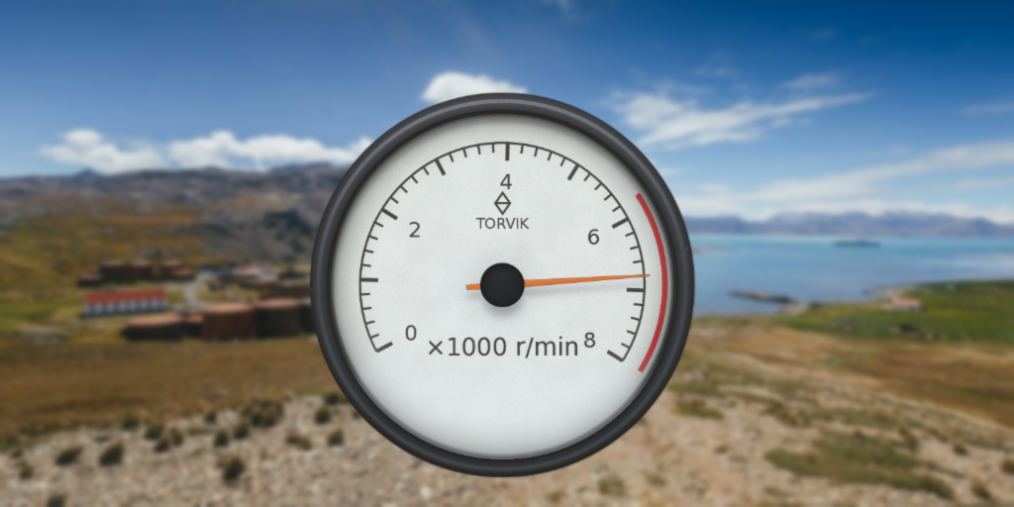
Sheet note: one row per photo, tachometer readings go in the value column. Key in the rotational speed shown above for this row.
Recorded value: 6800 rpm
